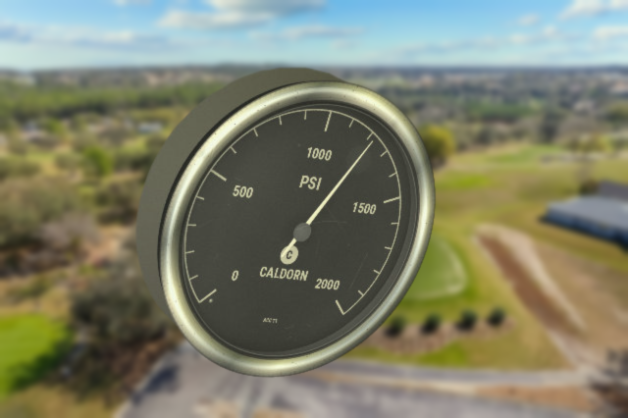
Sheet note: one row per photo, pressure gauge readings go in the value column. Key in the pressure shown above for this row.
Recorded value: 1200 psi
